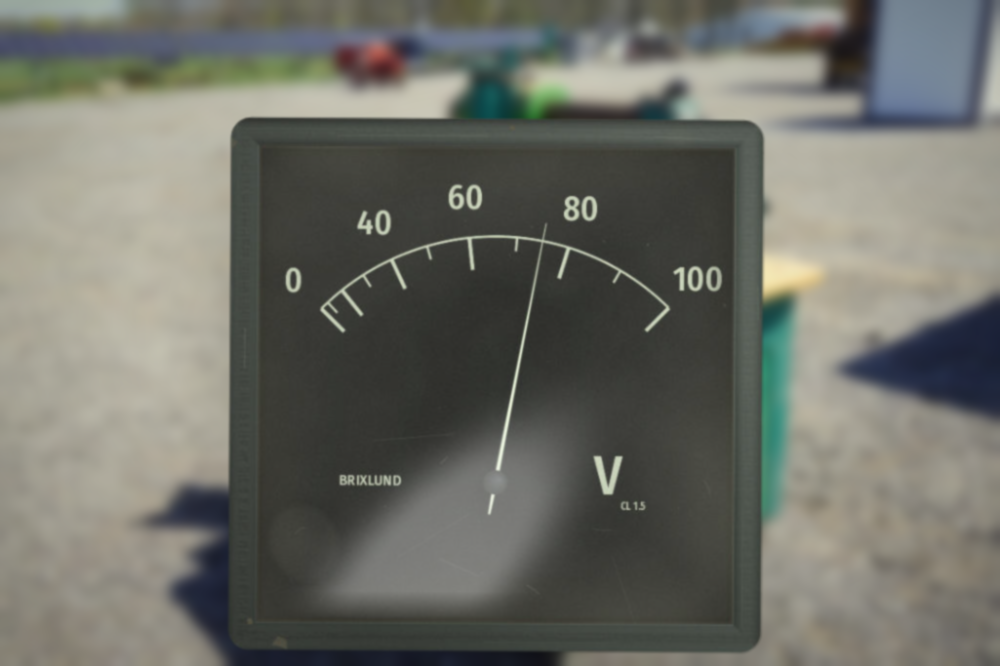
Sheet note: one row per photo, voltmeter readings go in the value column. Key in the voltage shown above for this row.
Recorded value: 75 V
